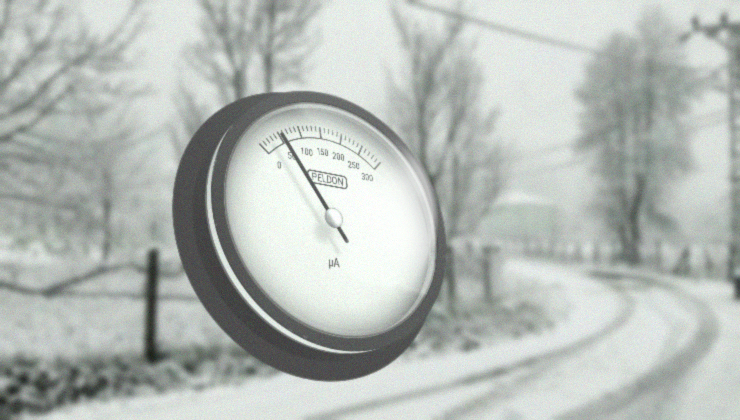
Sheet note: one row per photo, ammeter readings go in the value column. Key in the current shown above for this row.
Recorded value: 50 µA
